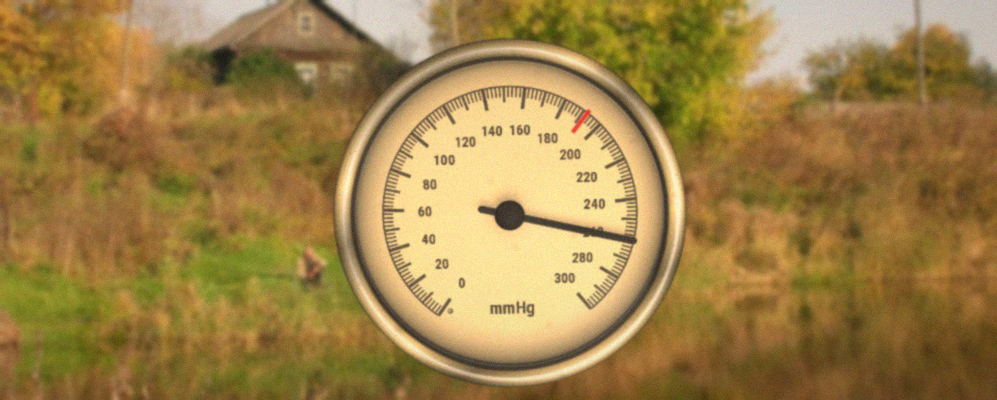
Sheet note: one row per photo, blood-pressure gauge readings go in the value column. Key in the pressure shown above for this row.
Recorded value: 260 mmHg
